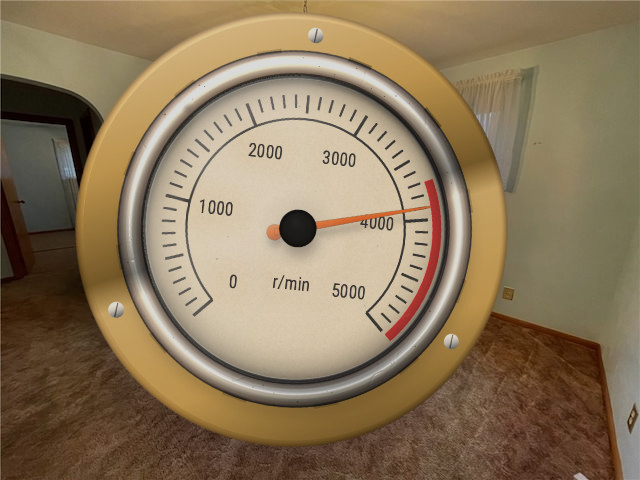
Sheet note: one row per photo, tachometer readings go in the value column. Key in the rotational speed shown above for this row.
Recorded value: 3900 rpm
